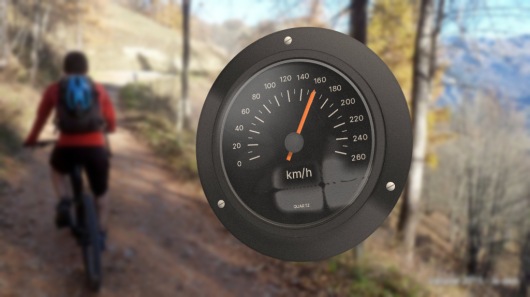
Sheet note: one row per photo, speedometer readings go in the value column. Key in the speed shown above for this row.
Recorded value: 160 km/h
